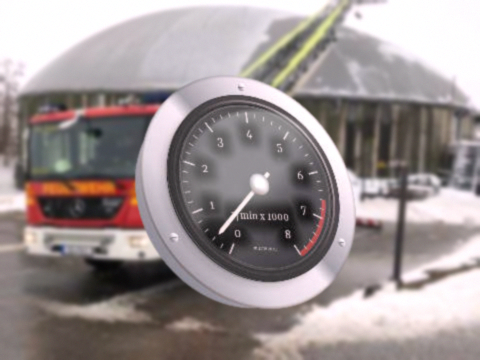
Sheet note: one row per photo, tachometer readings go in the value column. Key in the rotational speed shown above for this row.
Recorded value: 400 rpm
